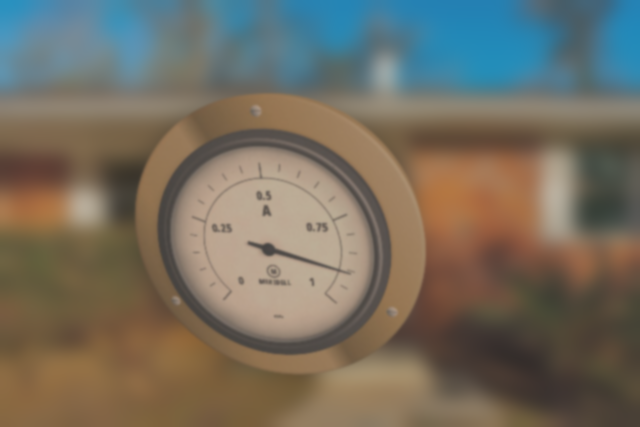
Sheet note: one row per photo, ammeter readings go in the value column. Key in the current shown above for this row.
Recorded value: 0.9 A
